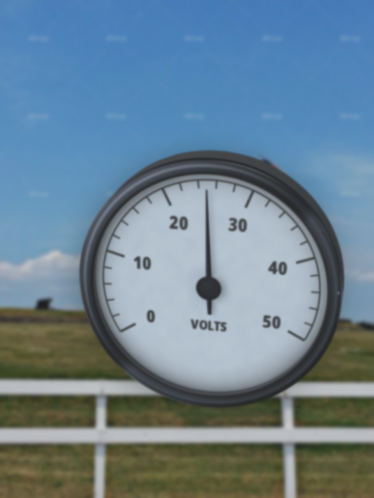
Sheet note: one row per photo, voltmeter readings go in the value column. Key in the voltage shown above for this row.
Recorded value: 25 V
